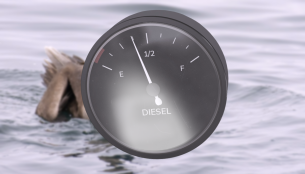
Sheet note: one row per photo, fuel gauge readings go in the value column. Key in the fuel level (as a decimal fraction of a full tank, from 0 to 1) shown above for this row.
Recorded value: 0.375
